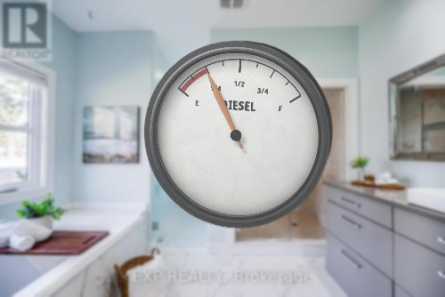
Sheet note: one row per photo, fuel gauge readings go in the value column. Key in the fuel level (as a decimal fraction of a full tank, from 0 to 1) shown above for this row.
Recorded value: 0.25
